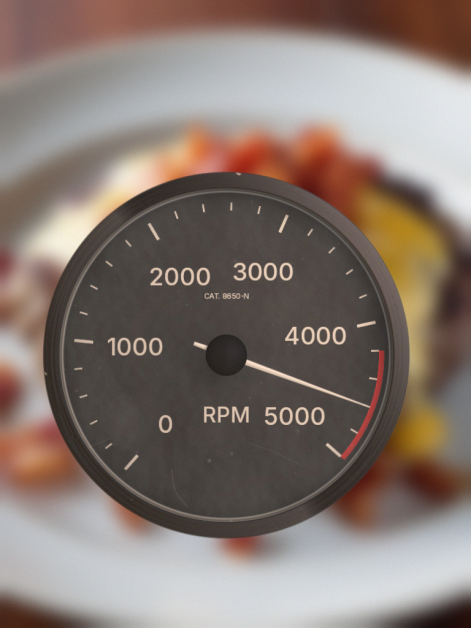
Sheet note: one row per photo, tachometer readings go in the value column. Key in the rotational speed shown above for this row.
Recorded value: 4600 rpm
